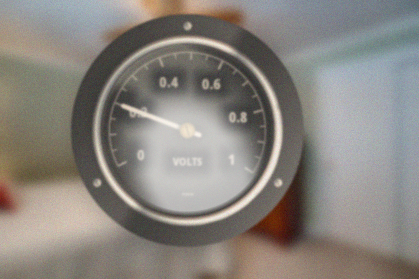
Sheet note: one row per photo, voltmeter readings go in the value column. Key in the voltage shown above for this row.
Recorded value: 0.2 V
